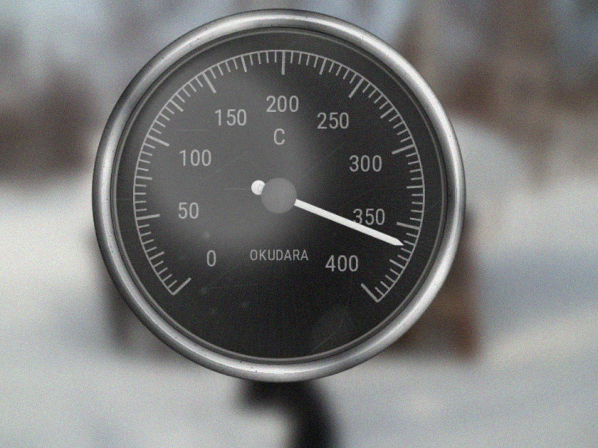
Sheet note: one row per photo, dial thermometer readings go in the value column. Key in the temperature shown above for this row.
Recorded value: 362.5 °C
